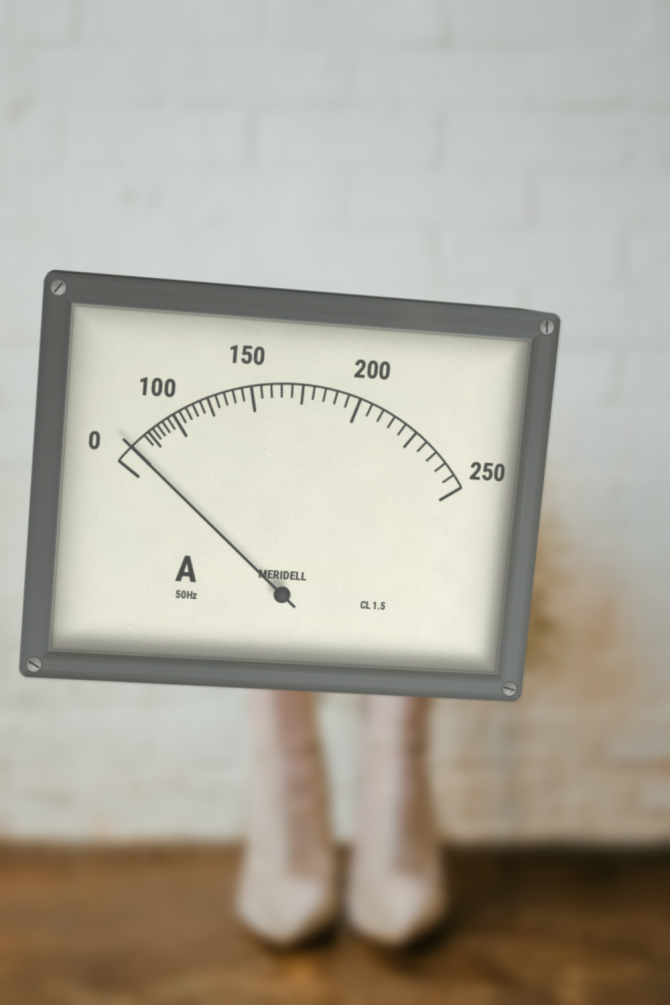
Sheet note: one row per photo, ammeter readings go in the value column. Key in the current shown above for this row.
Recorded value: 50 A
